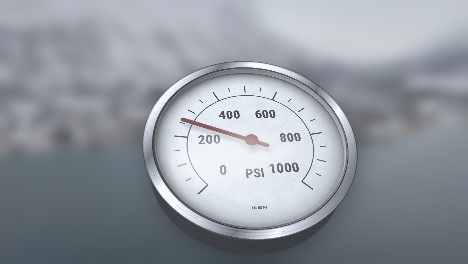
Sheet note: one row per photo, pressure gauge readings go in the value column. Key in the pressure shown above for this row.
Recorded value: 250 psi
